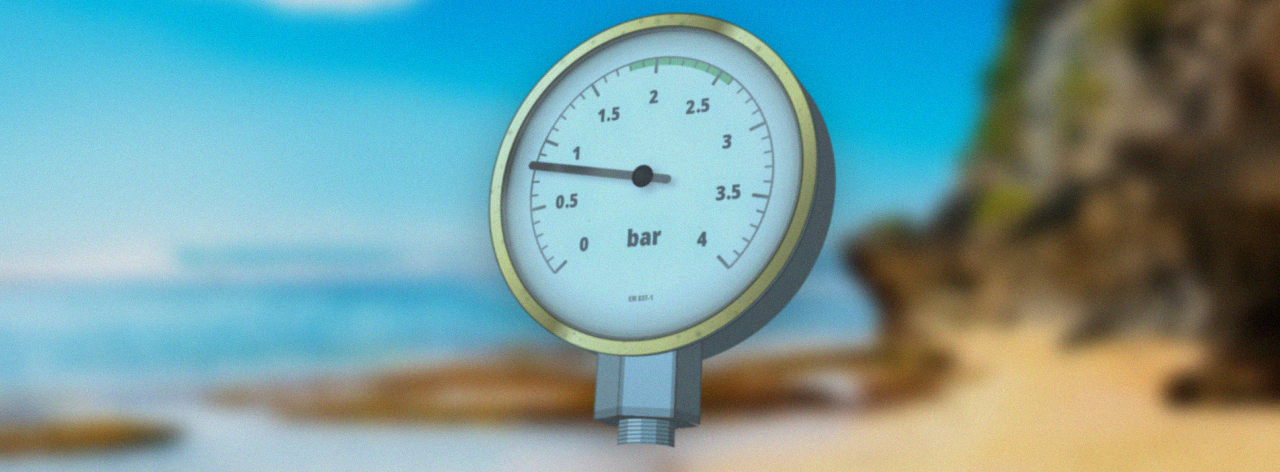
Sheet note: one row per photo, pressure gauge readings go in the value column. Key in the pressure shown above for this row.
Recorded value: 0.8 bar
